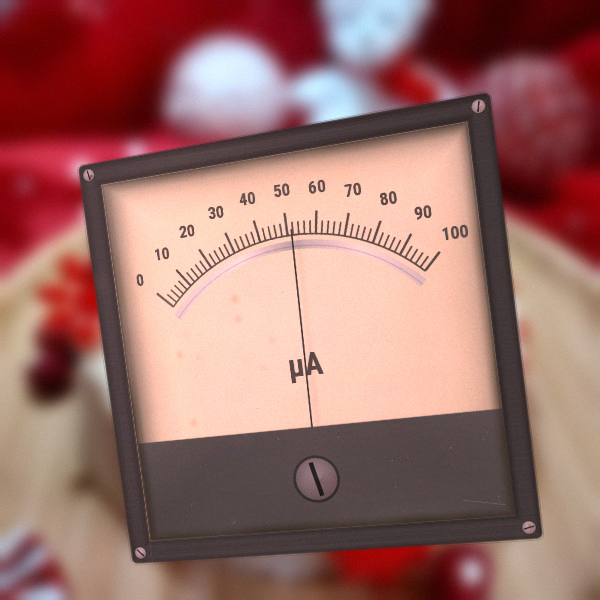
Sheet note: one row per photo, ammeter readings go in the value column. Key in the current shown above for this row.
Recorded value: 52 µA
